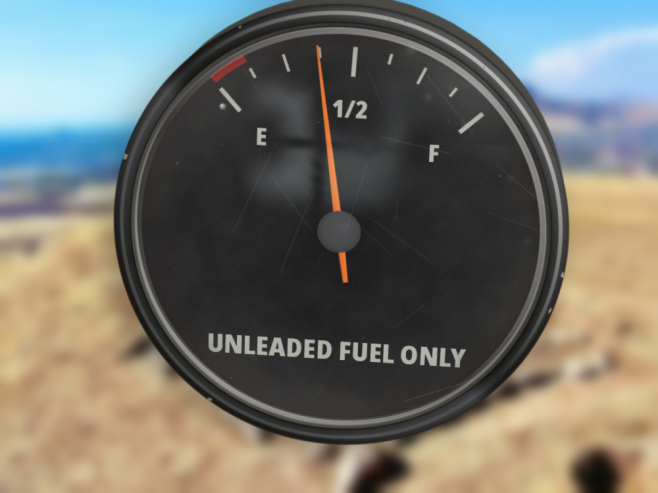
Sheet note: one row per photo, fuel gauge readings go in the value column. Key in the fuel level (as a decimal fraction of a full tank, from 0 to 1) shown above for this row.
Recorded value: 0.375
